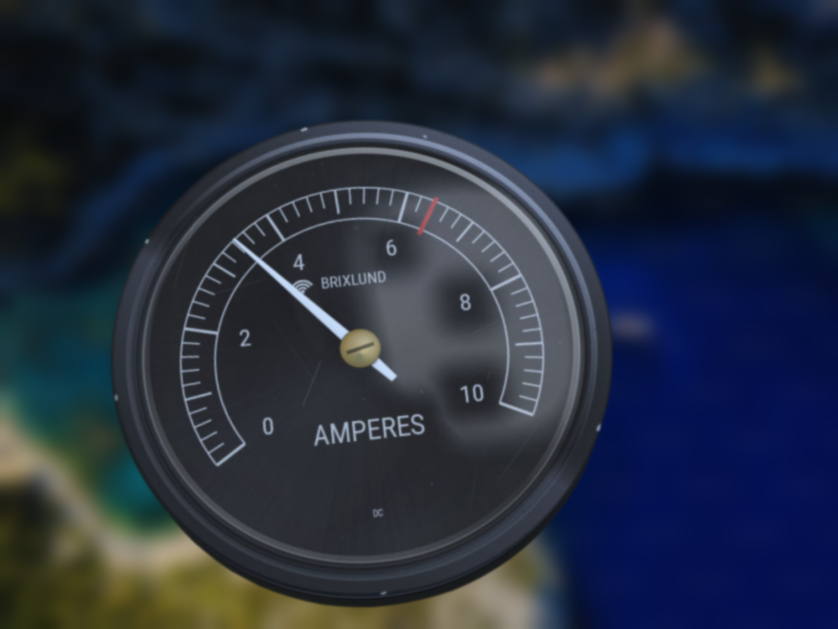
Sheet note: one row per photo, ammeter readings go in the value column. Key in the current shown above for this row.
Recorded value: 3.4 A
